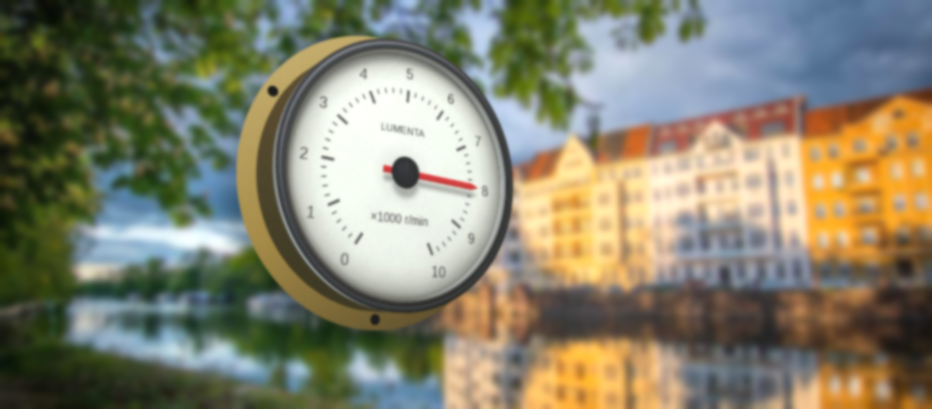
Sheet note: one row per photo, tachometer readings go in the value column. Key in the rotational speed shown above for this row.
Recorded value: 8000 rpm
